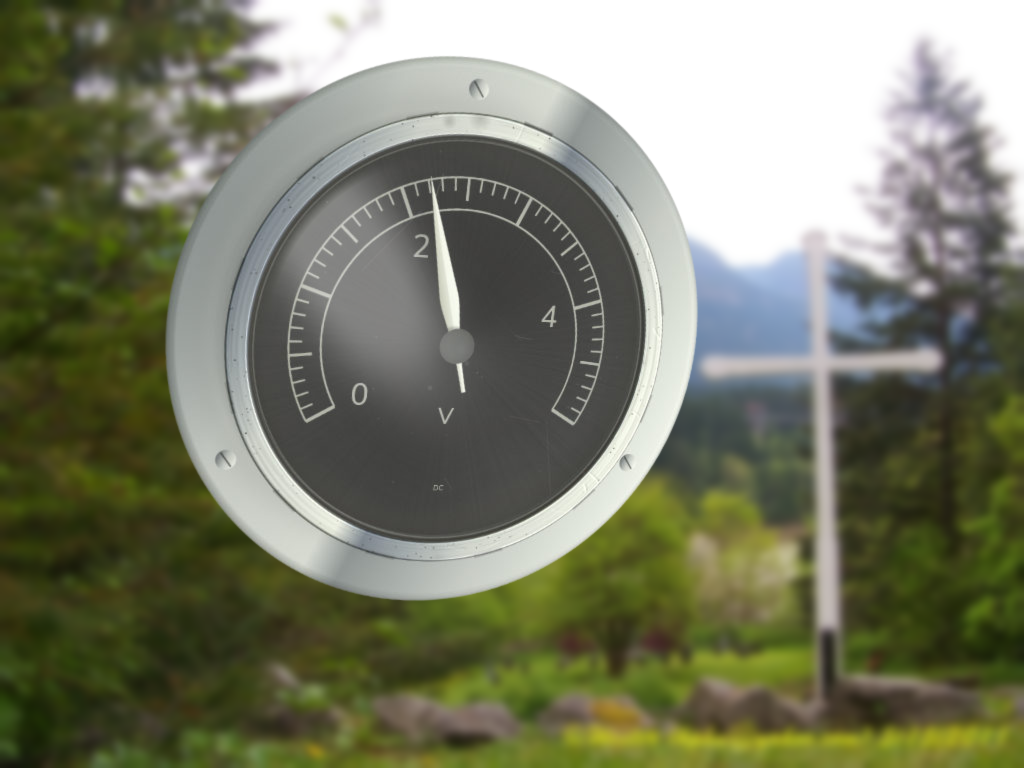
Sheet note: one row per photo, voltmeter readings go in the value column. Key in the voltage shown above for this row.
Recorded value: 2.2 V
